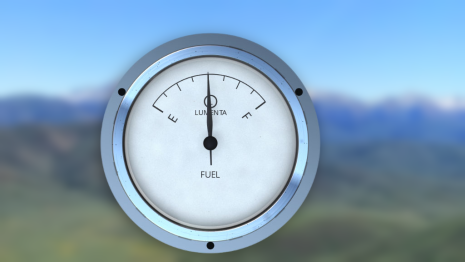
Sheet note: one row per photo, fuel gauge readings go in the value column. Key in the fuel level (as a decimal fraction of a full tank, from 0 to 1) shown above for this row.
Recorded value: 0.5
